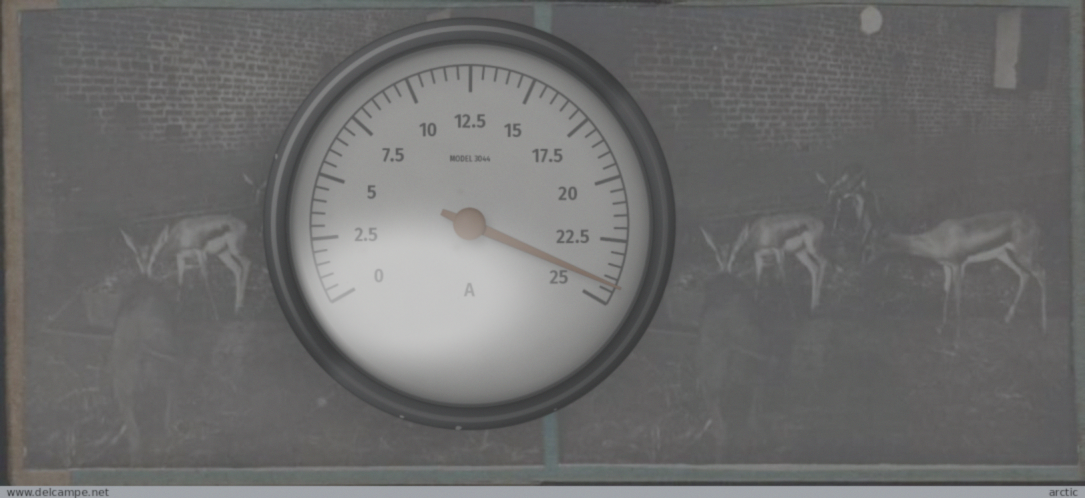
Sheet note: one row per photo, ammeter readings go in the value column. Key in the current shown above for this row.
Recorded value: 24.25 A
